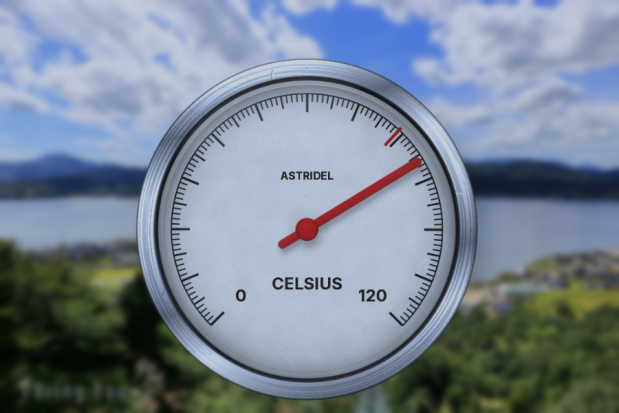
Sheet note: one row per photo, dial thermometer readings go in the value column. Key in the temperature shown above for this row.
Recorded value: 86 °C
